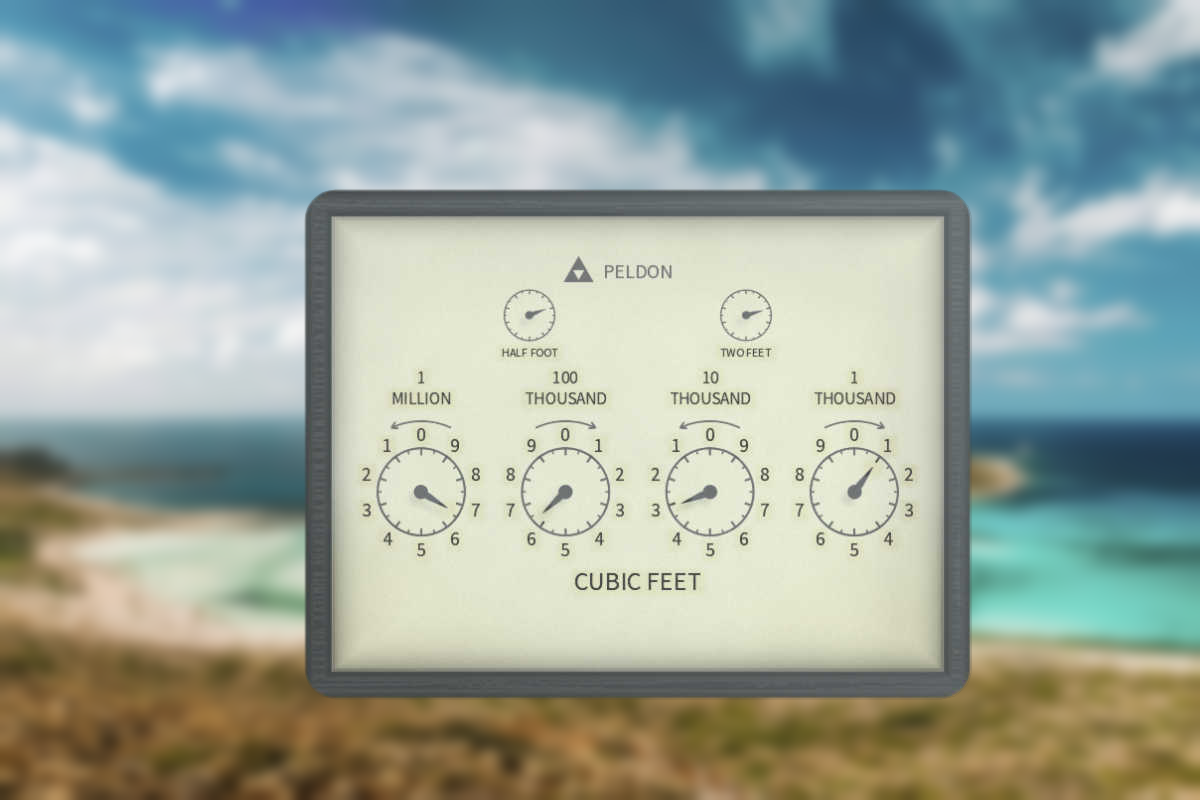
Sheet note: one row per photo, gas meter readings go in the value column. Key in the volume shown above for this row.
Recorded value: 663100 ft³
